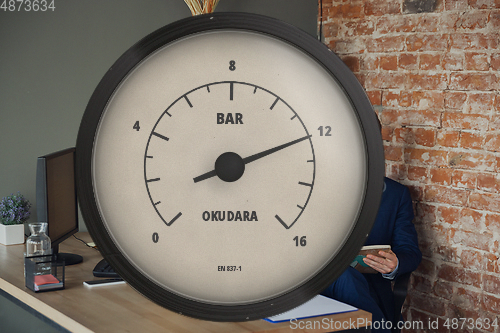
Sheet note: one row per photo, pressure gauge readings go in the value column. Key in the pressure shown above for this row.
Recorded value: 12 bar
